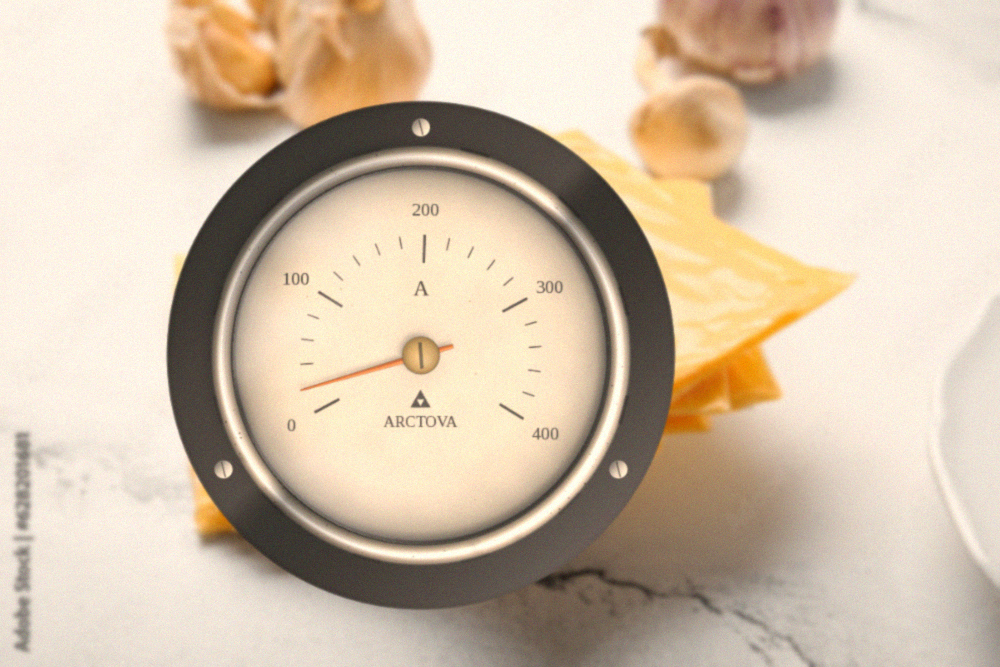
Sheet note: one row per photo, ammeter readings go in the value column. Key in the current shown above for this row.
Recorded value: 20 A
